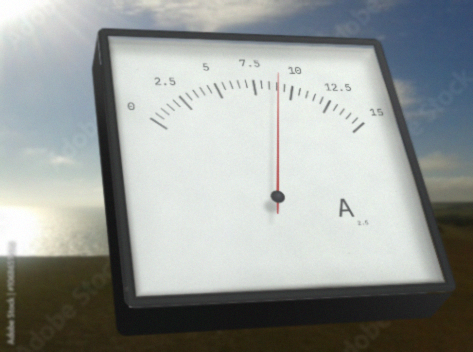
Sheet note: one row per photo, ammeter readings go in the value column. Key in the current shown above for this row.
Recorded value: 9 A
